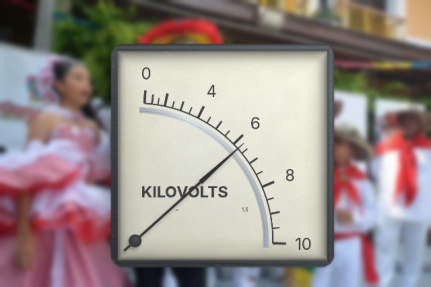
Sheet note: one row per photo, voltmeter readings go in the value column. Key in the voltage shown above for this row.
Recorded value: 6.25 kV
